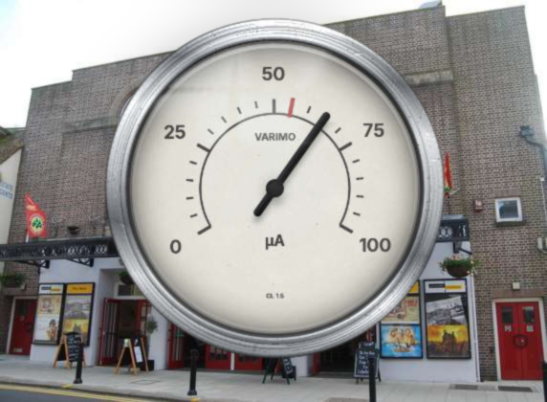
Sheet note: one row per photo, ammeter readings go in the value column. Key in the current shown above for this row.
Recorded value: 65 µA
